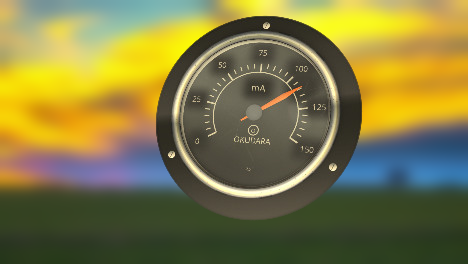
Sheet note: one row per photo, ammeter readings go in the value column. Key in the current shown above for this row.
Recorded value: 110 mA
